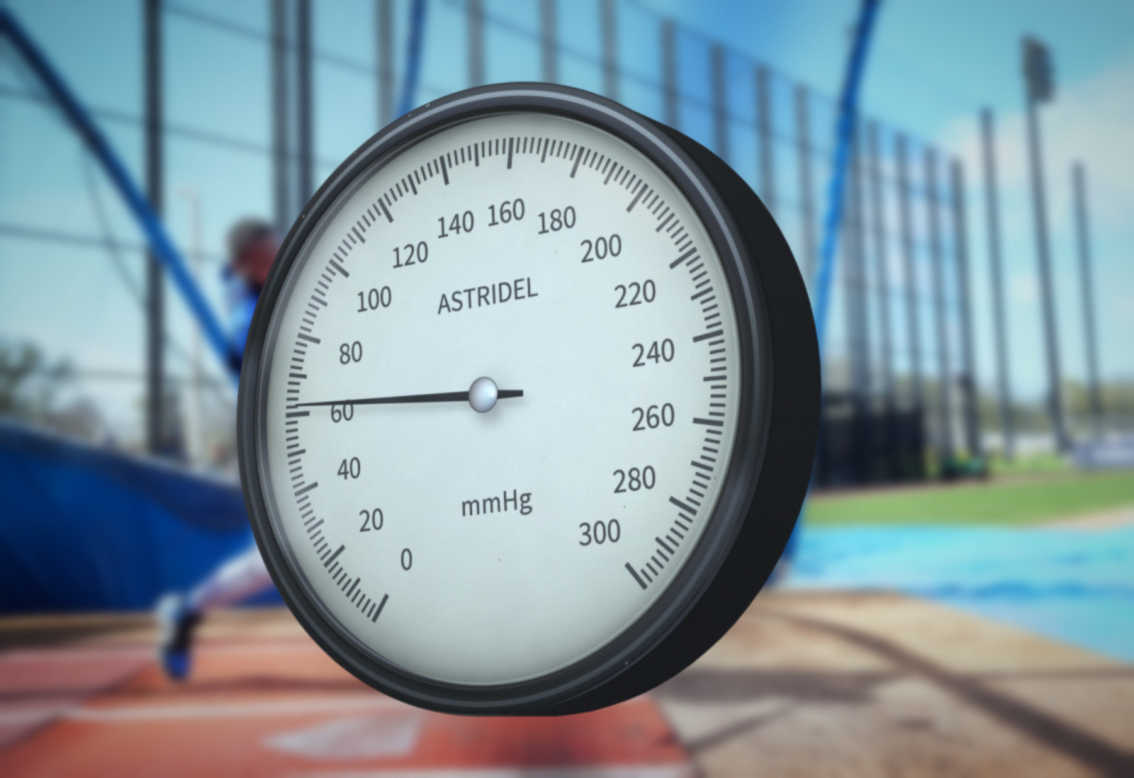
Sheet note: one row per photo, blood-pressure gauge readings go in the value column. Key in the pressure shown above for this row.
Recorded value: 62 mmHg
